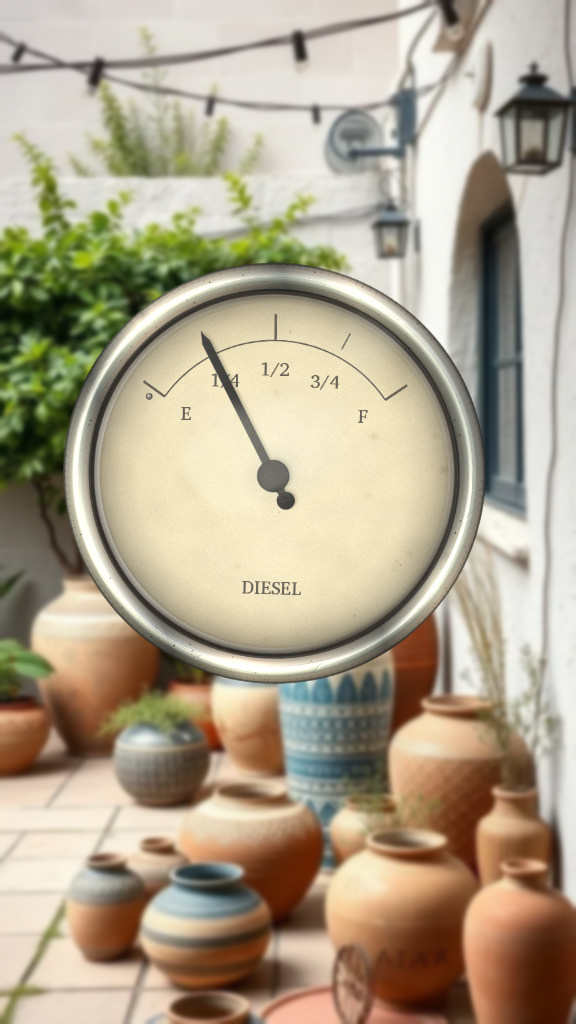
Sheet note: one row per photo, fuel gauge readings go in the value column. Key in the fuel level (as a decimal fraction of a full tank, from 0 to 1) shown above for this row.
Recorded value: 0.25
